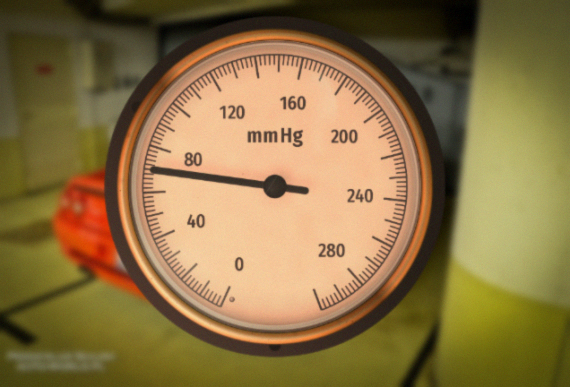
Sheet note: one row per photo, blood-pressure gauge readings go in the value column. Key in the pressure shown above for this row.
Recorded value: 70 mmHg
